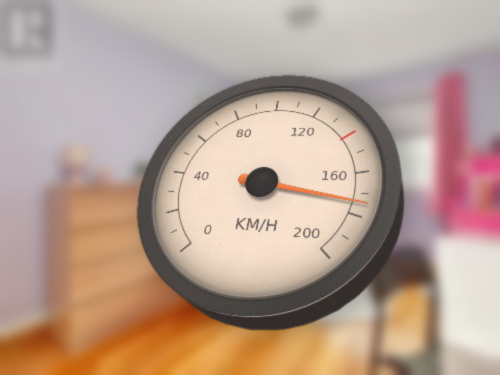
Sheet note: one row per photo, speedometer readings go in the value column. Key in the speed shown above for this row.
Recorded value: 175 km/h
